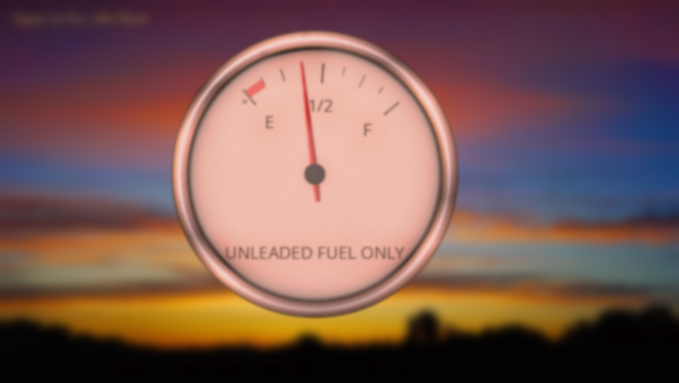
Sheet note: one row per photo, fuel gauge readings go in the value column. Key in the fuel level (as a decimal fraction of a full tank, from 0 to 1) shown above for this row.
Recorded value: 0.375
